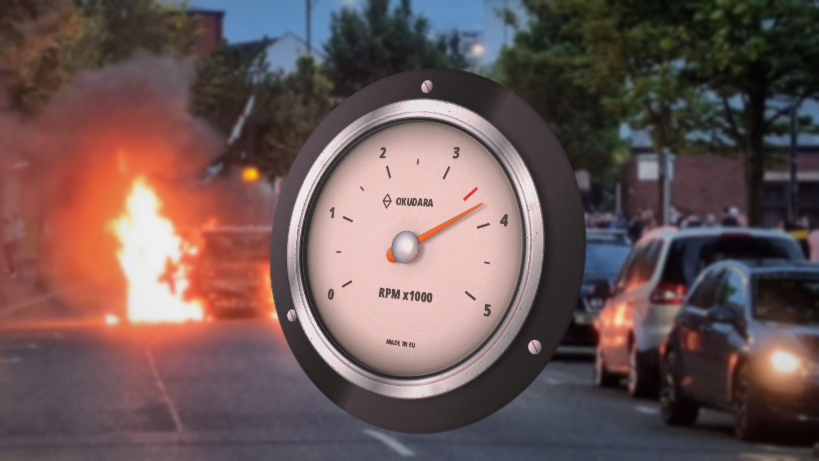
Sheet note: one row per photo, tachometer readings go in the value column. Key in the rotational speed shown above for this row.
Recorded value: 3750 rpm
